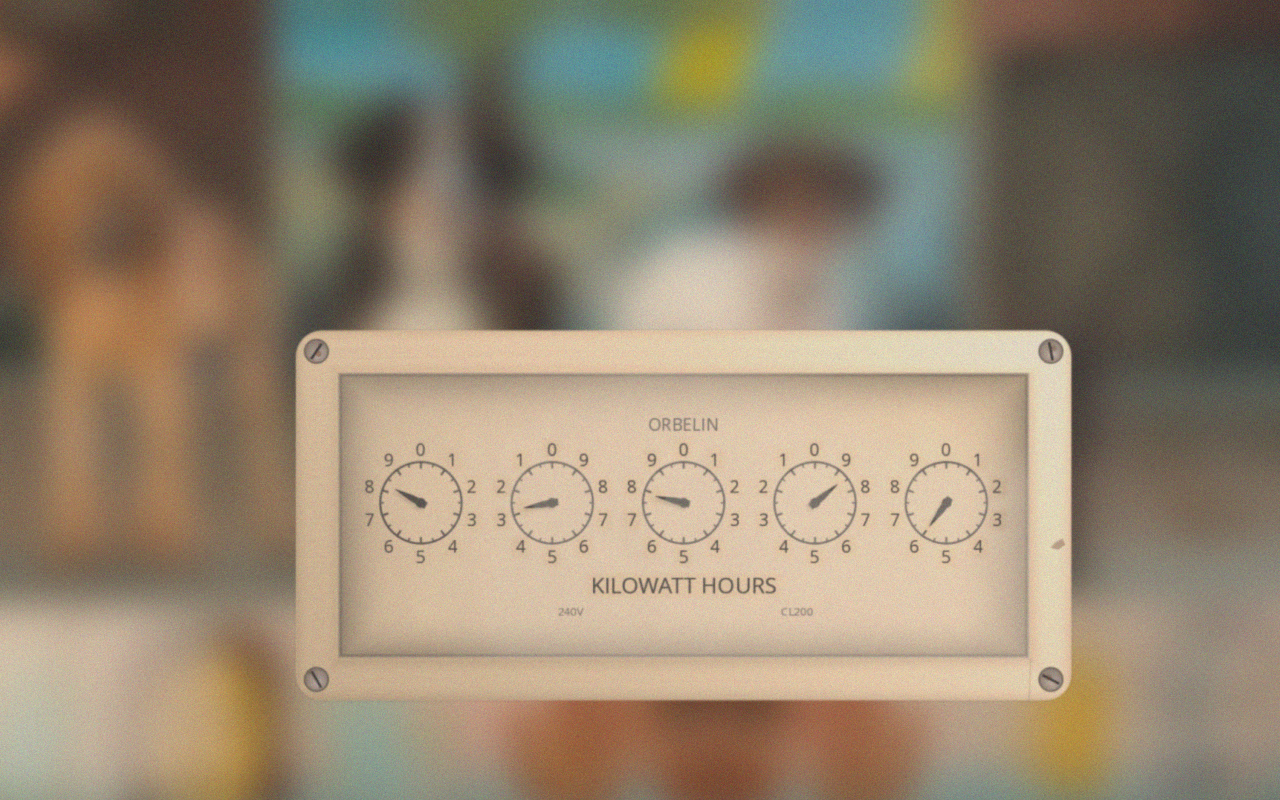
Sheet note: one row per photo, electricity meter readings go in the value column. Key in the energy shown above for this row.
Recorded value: 82786 kWh
